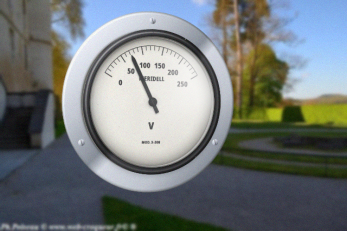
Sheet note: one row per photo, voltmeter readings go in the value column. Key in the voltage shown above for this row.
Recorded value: 70 V
